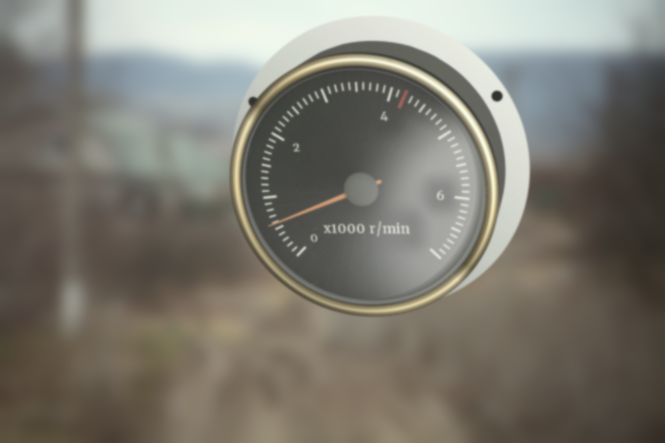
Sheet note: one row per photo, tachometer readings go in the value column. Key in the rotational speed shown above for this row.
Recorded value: 600 rpm
